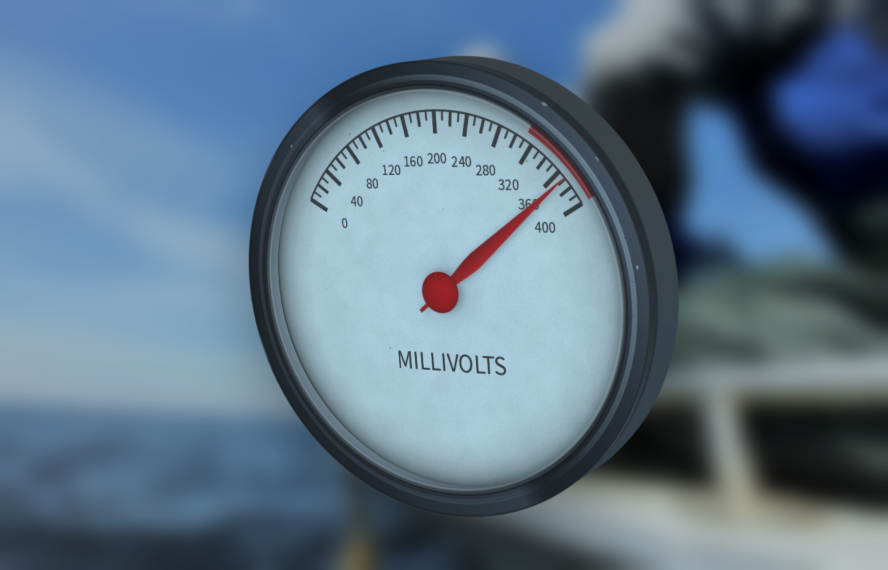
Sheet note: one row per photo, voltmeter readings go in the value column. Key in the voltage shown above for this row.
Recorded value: 370 mV
